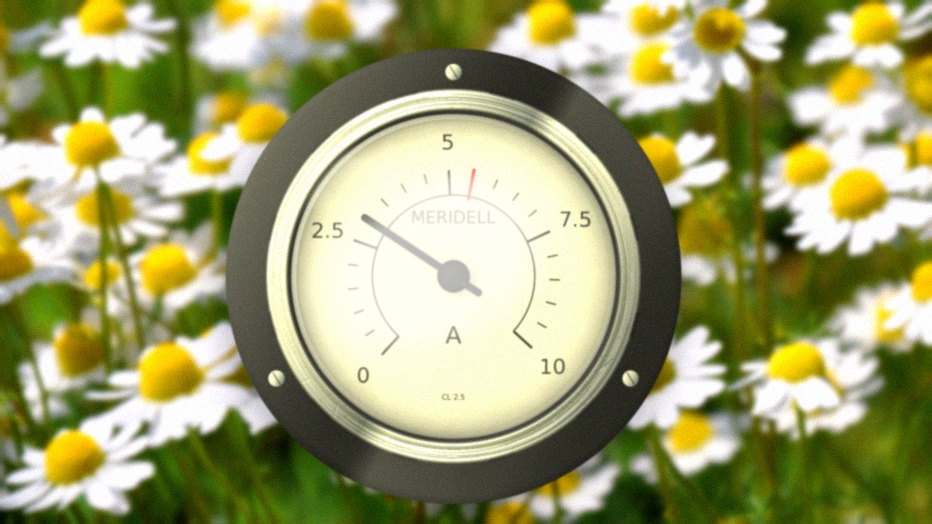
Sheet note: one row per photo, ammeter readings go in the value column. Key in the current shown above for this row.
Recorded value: 3 A
